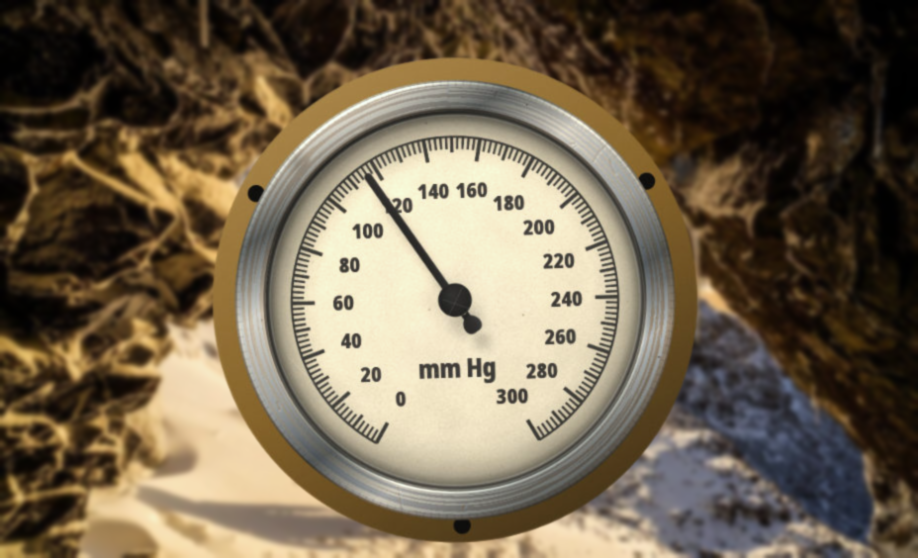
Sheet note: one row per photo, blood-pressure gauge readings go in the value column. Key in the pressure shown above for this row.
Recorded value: 116 mmHg
